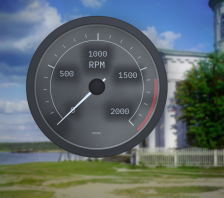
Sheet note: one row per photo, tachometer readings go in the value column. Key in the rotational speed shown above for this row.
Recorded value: 0 rpm
